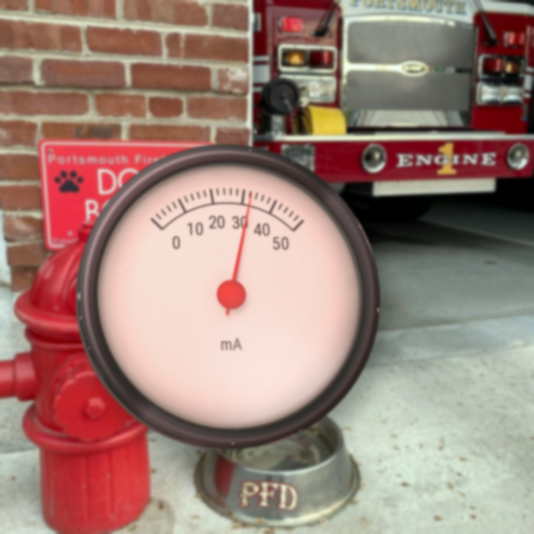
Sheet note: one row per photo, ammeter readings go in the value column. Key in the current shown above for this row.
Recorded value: 32 mA
